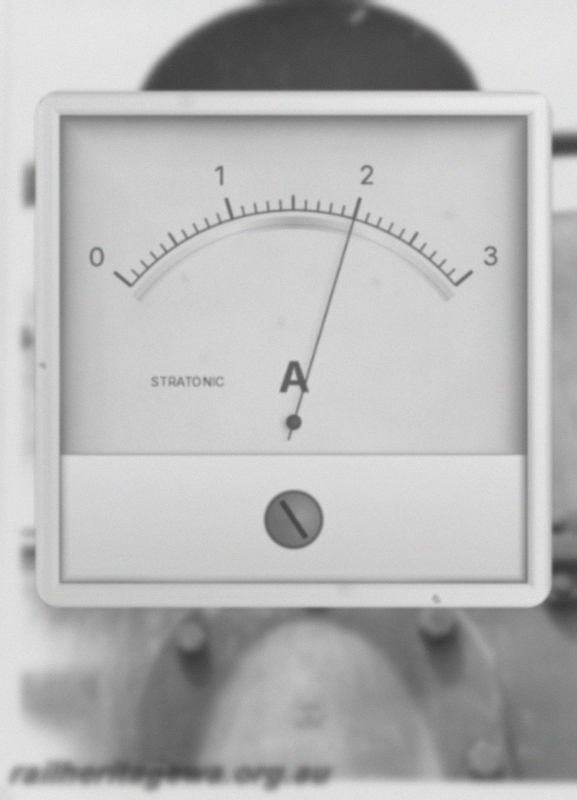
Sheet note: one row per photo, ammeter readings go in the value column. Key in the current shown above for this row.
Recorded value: 2 A
